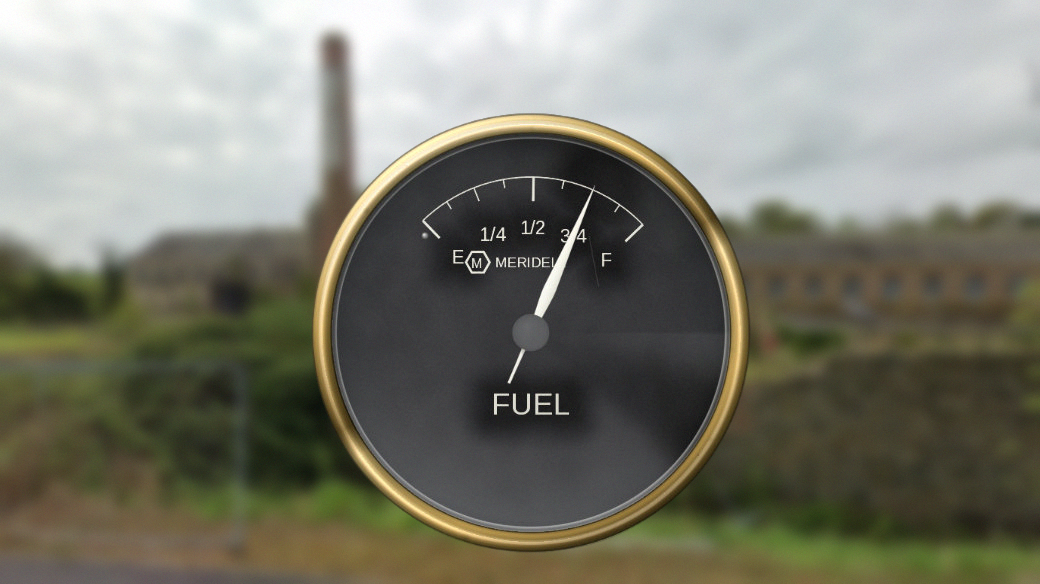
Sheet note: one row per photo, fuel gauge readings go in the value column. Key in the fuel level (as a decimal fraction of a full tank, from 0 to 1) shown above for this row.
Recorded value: 0.75
